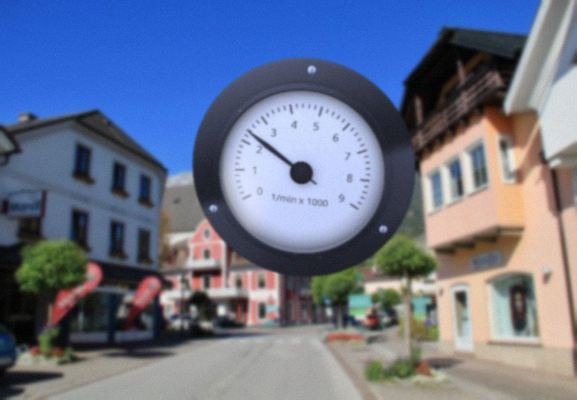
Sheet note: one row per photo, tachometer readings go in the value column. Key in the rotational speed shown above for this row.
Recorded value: 2400 rpm
